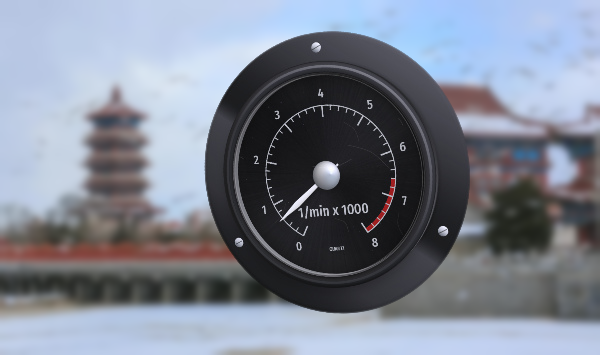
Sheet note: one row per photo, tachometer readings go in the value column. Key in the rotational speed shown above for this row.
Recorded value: 600 rpm
